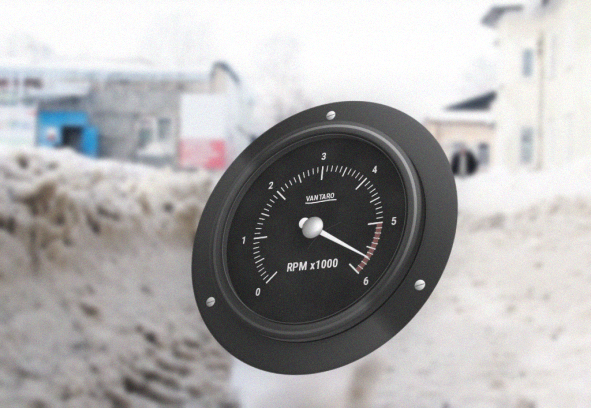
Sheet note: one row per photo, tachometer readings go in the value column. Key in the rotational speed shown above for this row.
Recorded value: 5700 rpm
